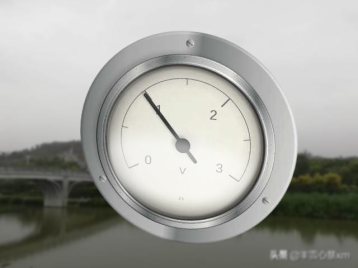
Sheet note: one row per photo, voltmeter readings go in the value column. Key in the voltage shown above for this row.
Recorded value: 1 V
